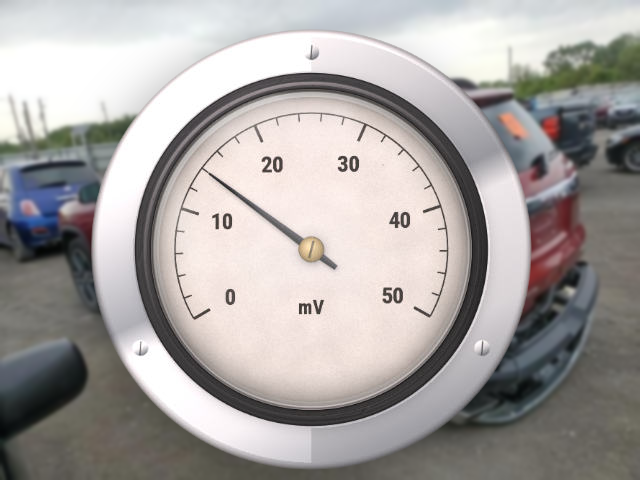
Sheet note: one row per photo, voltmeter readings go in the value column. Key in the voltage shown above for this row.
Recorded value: 14 mV
